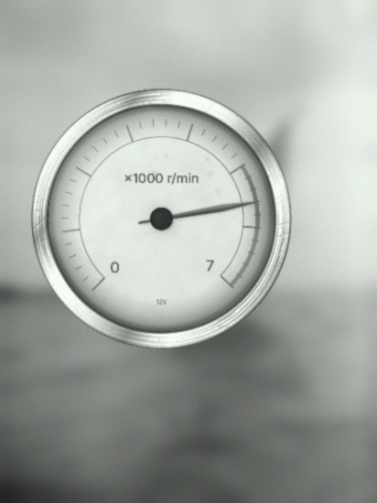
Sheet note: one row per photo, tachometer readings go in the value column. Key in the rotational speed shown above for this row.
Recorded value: 5600 rpm
